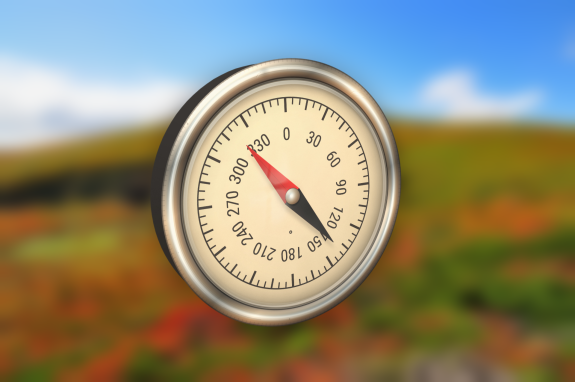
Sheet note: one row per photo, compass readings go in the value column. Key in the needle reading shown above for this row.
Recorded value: 320 °
